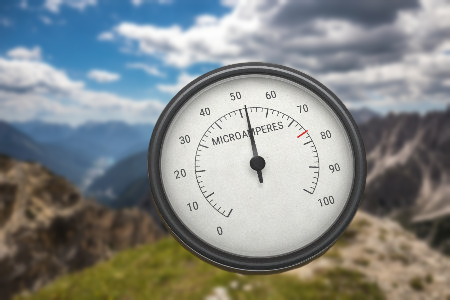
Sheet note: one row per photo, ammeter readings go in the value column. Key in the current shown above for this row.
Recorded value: 52 µA
